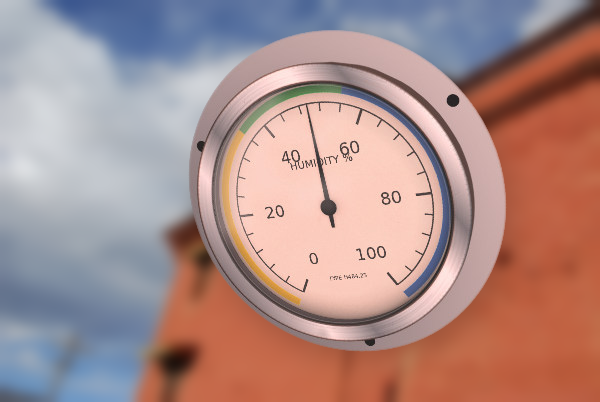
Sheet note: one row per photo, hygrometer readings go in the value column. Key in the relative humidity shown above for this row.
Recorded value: 50 %
